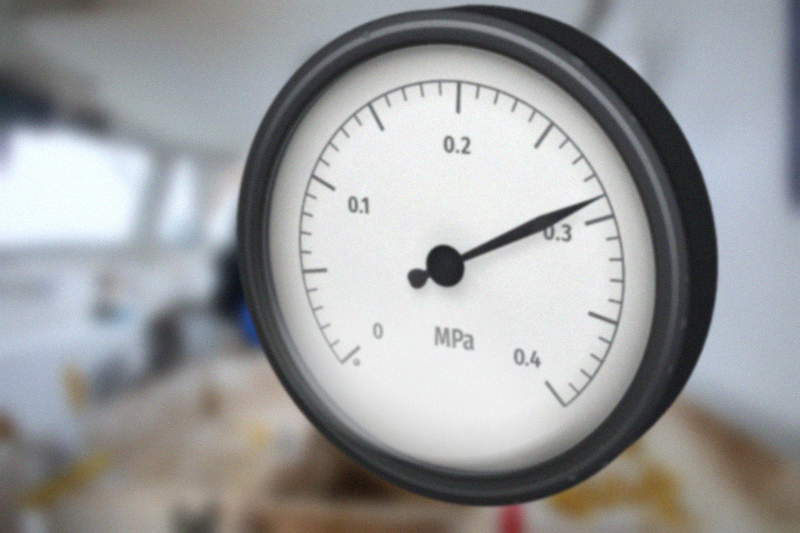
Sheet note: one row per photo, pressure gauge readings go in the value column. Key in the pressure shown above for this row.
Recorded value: 0.29 MPa
